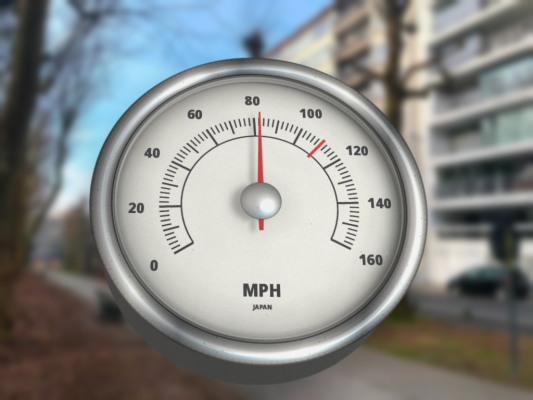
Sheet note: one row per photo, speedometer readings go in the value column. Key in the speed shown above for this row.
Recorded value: 82 mph
